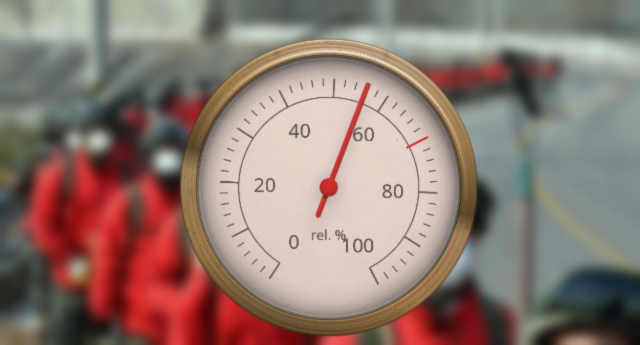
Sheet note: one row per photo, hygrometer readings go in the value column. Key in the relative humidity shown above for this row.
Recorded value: 56 %
